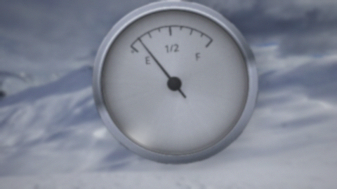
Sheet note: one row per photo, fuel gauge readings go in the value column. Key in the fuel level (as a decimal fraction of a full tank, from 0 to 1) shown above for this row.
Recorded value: 0.125
